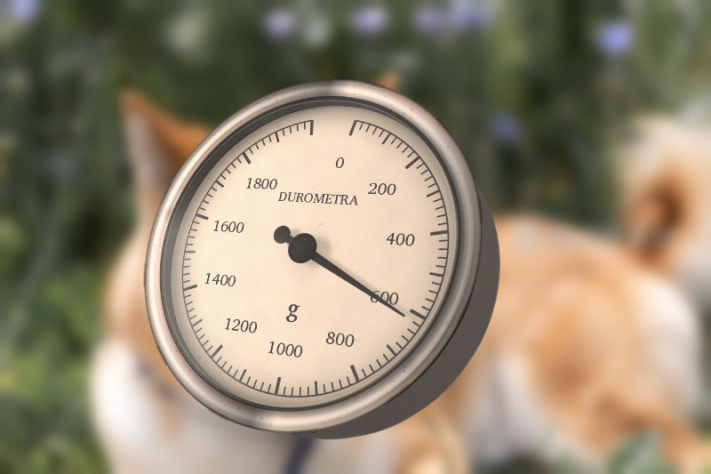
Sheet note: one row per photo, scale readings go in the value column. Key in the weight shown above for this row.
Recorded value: 620 g
